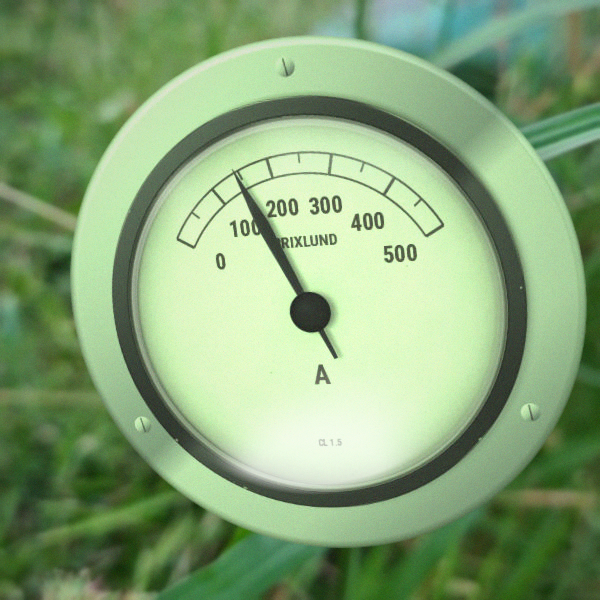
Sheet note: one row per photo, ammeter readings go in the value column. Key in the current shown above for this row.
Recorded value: 150 A
